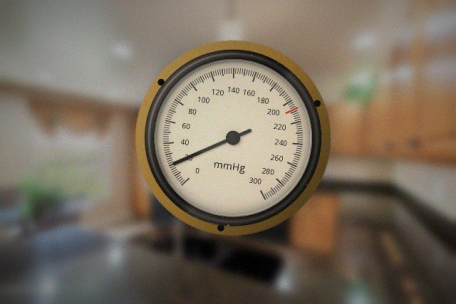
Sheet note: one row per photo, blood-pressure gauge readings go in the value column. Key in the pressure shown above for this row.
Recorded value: 20 mmHg
